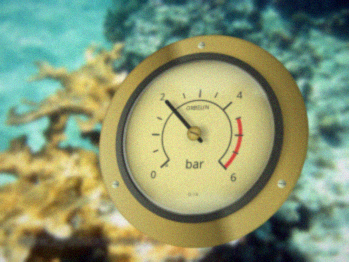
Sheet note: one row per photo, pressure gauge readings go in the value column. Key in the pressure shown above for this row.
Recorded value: 2 bar
